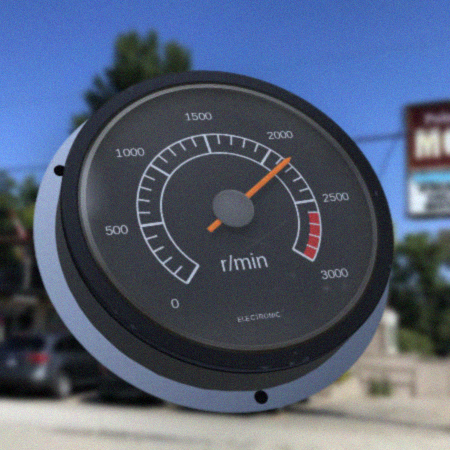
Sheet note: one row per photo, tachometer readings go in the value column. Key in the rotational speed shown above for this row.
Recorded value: 2150 rpm
